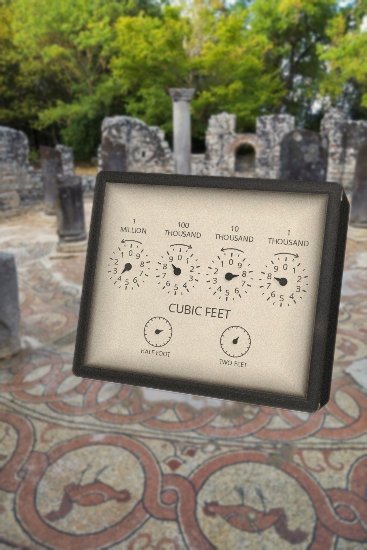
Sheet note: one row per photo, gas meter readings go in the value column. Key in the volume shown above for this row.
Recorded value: 387800 ft³
